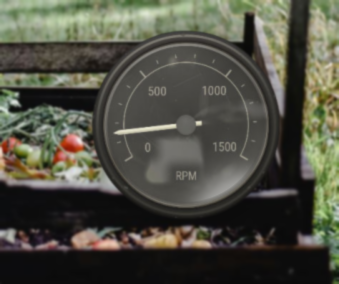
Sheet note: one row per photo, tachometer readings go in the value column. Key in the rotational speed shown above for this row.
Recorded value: 150 rpm
